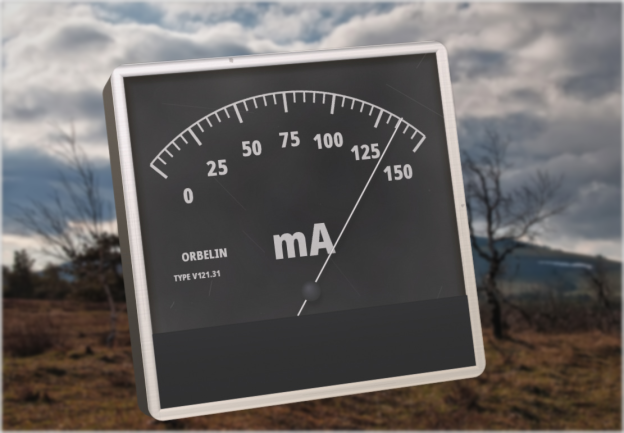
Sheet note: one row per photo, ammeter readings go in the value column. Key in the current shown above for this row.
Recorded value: 135 mA
